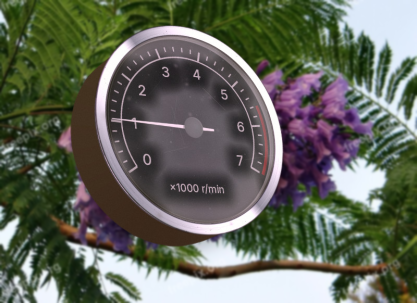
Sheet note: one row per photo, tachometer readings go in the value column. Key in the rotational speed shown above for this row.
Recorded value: 1000 rpm
